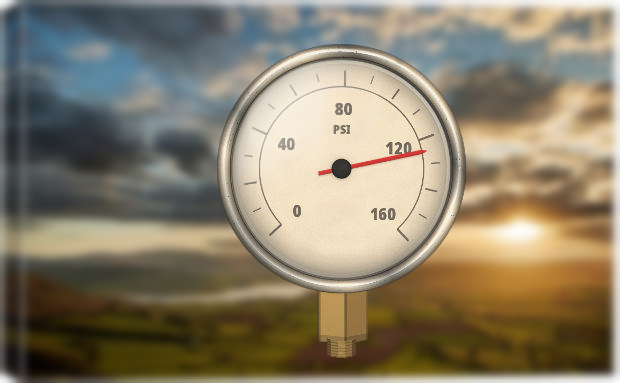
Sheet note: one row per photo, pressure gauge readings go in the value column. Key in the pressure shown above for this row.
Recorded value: 125 psi
